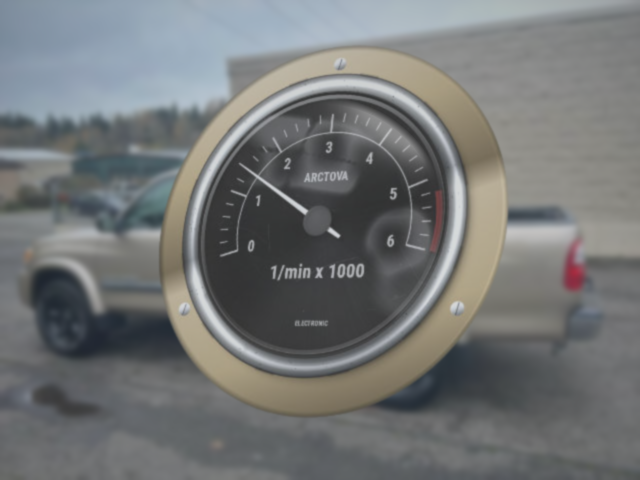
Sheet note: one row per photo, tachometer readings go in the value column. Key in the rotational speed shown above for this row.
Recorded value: 1400 rpm
